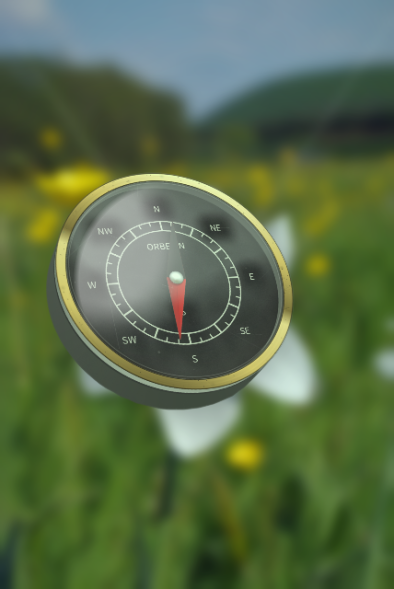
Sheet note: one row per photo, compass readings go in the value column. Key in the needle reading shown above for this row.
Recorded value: 190 °
